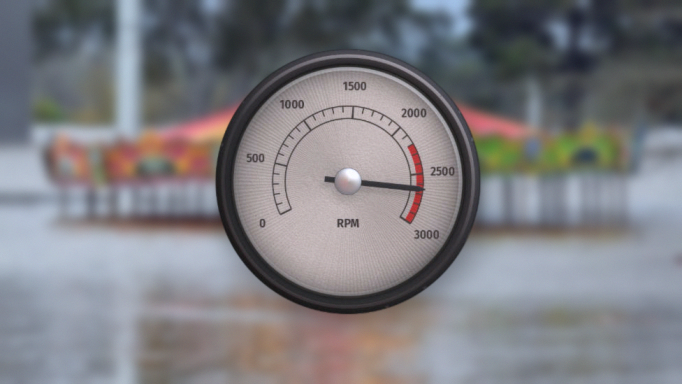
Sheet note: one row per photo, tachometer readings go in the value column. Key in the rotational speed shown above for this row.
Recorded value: 2650 rpm
